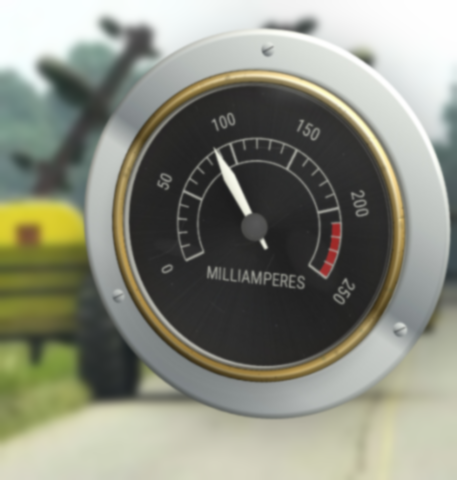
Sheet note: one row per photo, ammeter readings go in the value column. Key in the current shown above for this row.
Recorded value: 90 mA
